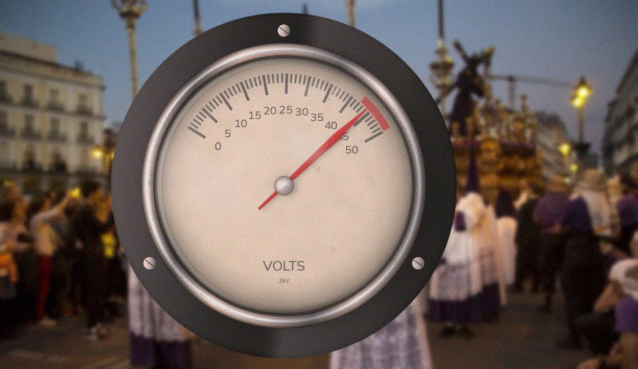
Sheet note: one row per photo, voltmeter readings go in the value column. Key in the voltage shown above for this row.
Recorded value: 44 V
